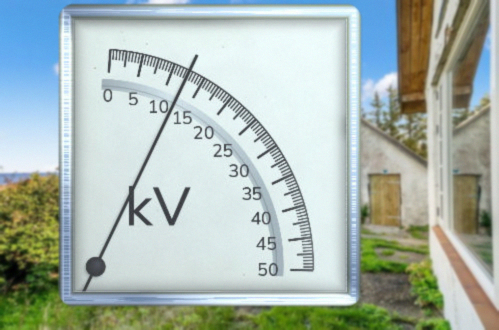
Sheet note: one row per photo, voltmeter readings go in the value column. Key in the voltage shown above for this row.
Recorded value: 12.5 kV
